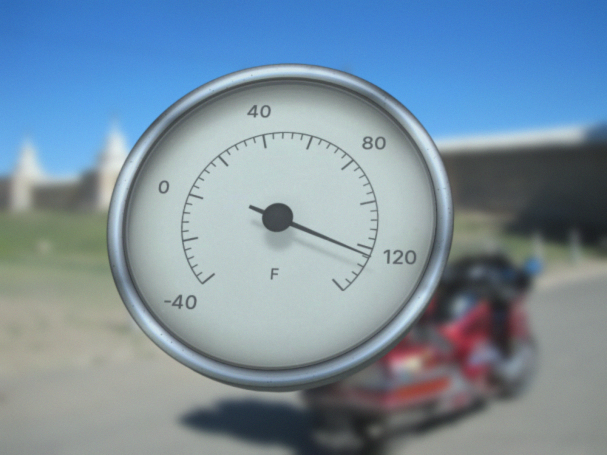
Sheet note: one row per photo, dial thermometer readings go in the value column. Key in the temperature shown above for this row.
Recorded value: 124 °F
